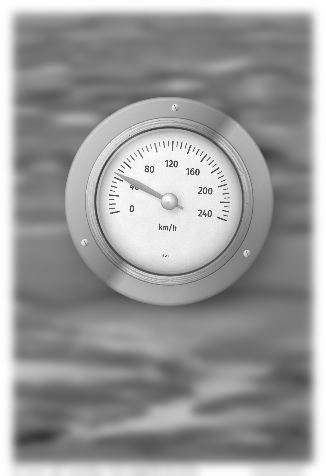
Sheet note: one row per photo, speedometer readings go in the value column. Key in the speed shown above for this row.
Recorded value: 45 km/h
